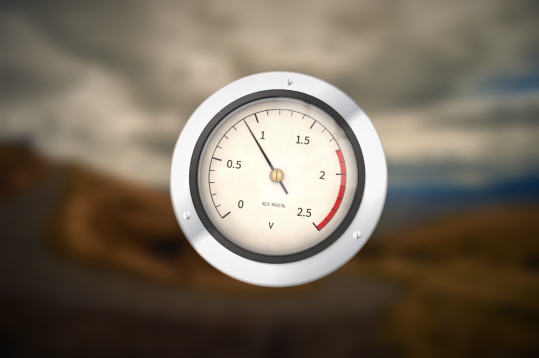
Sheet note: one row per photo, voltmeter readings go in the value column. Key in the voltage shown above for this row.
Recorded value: 0.9 V
